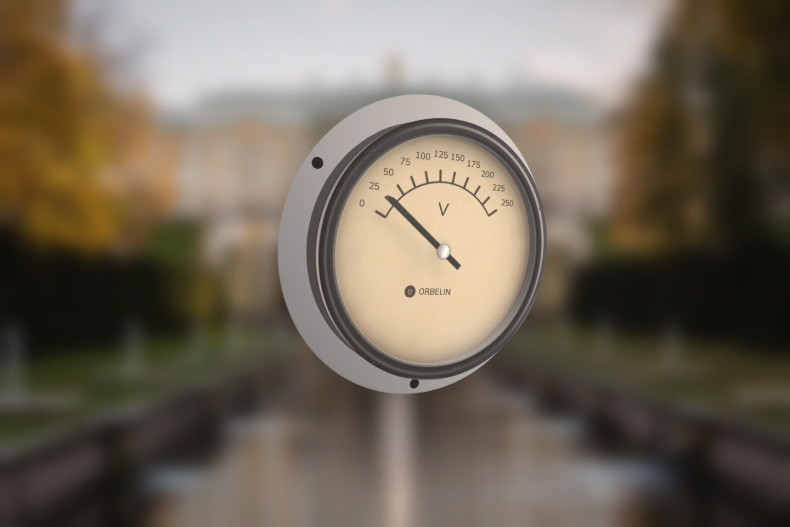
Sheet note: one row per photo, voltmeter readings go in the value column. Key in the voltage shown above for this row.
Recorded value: 25 V
